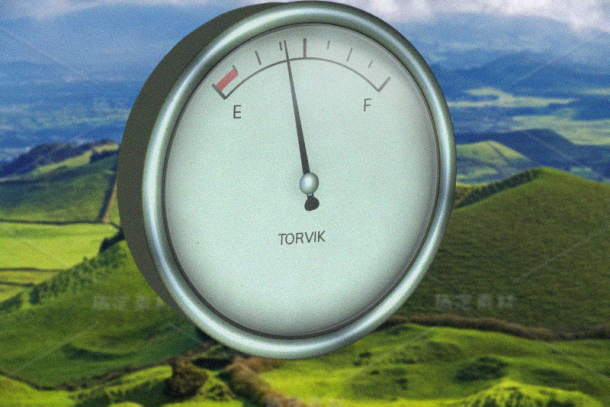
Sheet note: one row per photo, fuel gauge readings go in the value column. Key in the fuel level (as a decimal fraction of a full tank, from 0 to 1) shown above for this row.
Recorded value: 0.375
